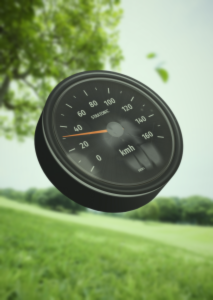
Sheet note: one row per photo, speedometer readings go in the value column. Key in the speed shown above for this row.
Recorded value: 30 km/h
